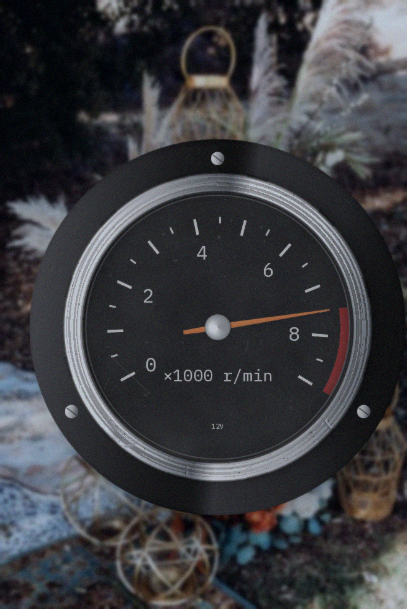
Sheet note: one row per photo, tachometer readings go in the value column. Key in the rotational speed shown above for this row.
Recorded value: 7500 rpm
